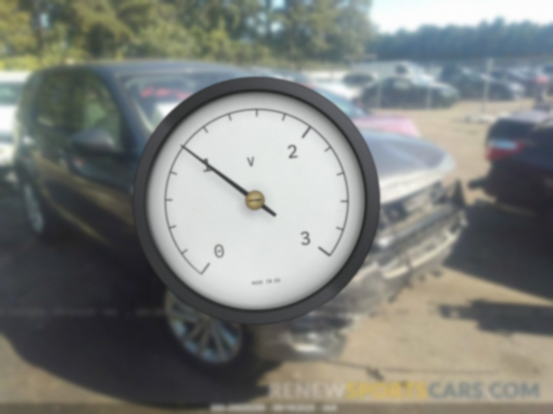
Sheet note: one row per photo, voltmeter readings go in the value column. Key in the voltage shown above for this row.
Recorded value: 1 V
